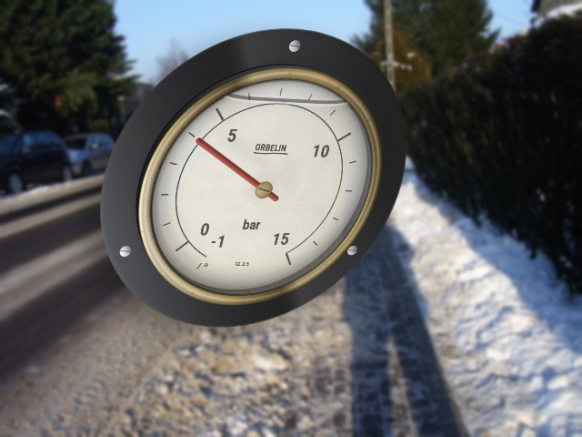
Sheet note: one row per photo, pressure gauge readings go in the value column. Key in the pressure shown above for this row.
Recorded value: 4 bar
